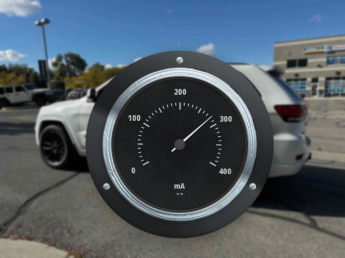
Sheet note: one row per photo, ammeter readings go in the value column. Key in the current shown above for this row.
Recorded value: 280 mA
